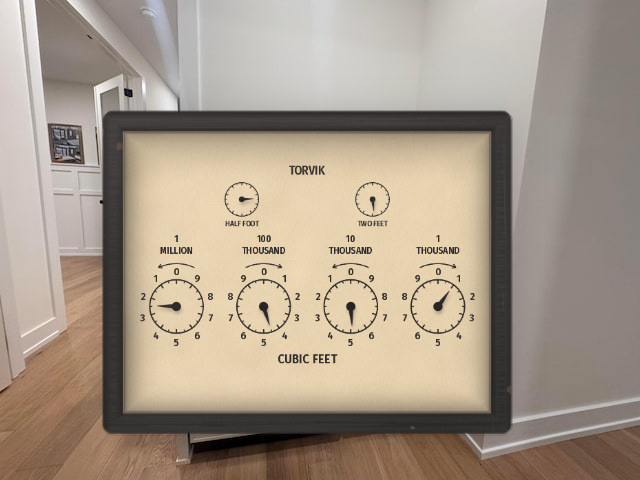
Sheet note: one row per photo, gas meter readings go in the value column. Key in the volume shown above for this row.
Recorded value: 245100 ft³
